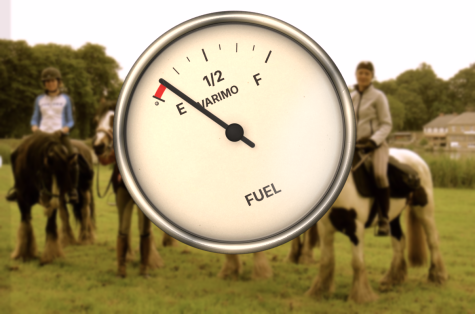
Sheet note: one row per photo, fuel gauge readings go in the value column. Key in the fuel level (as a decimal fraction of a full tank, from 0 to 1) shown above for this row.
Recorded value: 0.125
